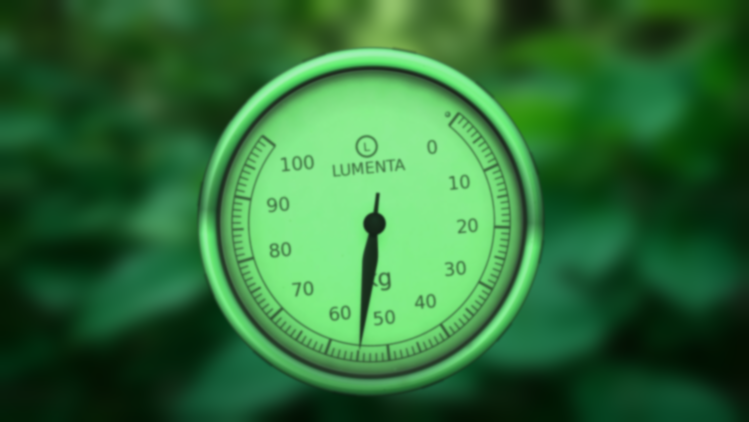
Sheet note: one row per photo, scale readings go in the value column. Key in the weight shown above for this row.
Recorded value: 55 kg
